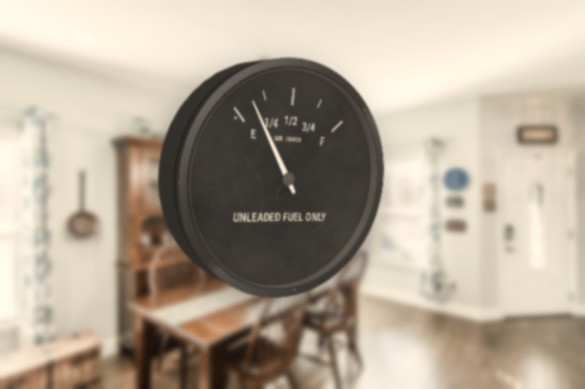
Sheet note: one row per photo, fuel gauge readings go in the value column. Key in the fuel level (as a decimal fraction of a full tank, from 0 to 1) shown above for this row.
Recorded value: 0.125
